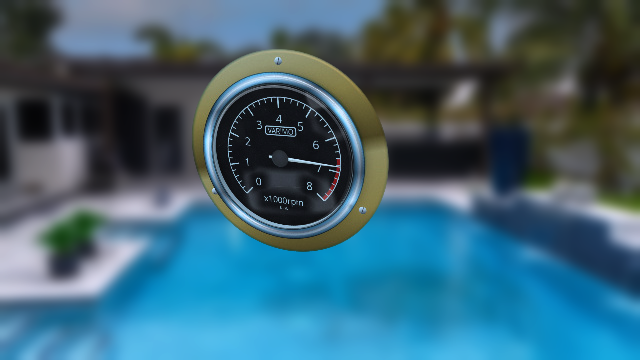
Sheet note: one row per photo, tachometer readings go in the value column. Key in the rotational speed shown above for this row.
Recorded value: 6800 rpm
